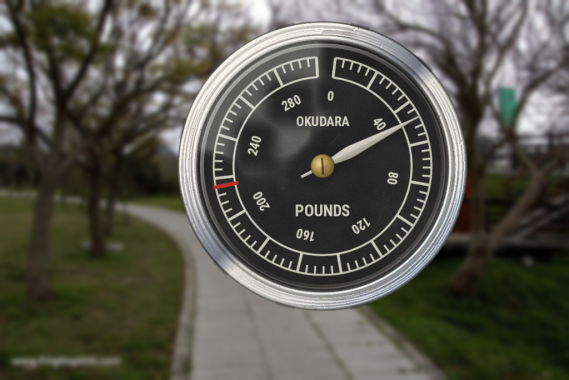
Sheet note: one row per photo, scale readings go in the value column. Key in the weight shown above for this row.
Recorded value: 48 lb
